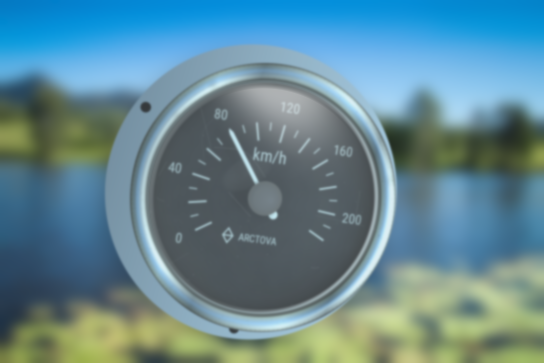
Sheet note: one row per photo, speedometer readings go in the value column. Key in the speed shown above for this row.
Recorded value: 80 km/h
